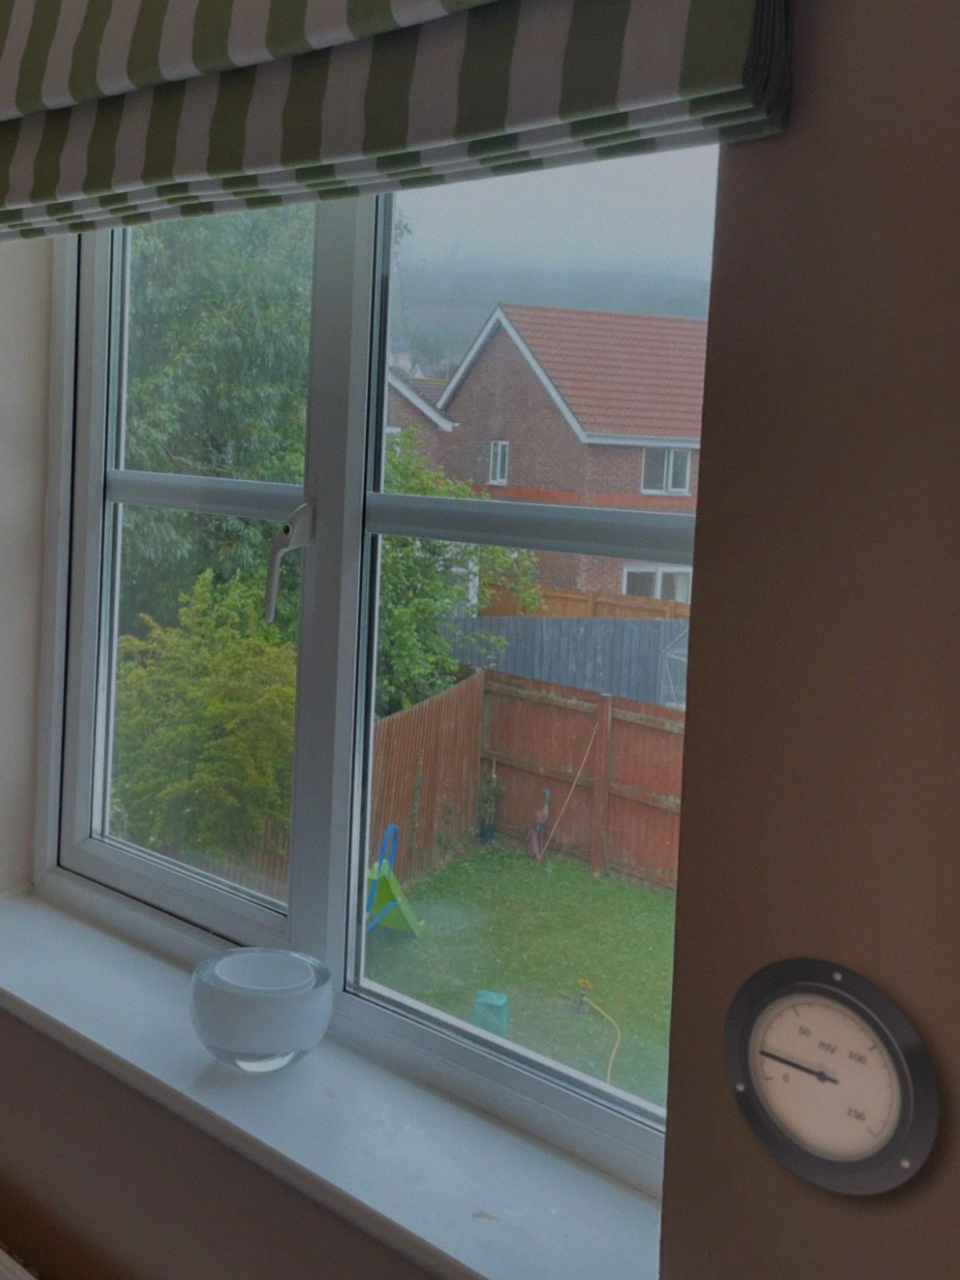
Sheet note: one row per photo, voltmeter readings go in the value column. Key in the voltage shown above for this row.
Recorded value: 15 mV
